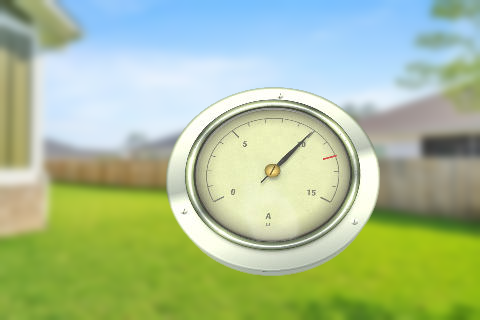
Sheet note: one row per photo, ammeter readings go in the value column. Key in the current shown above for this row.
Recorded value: 10 A
